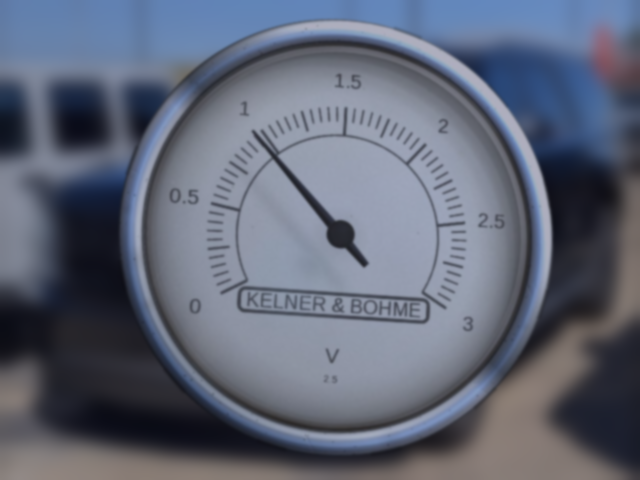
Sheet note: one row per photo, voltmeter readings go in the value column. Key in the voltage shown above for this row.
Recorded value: 0.95 V
